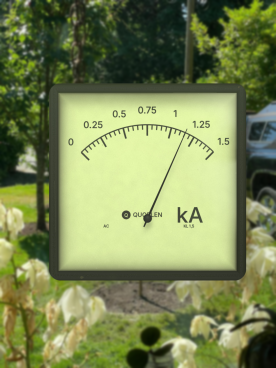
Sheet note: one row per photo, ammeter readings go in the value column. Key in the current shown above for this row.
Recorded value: 1.15 kA
